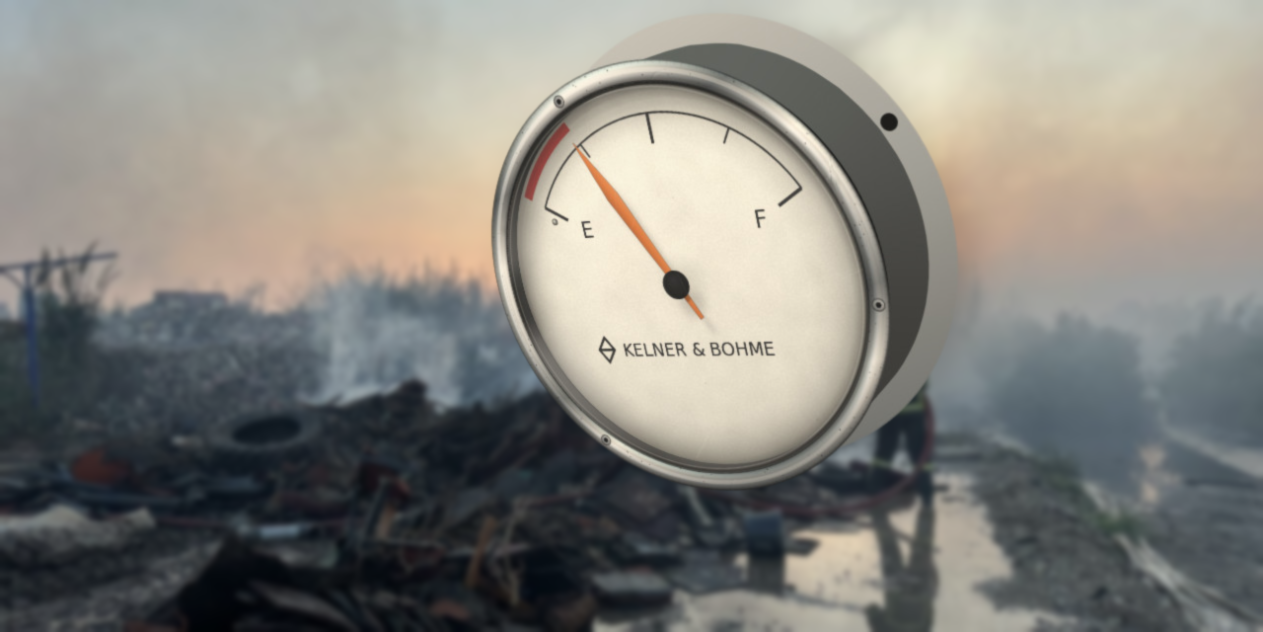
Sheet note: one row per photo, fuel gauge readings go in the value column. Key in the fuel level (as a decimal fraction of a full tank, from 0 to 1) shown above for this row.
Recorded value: 0.25
